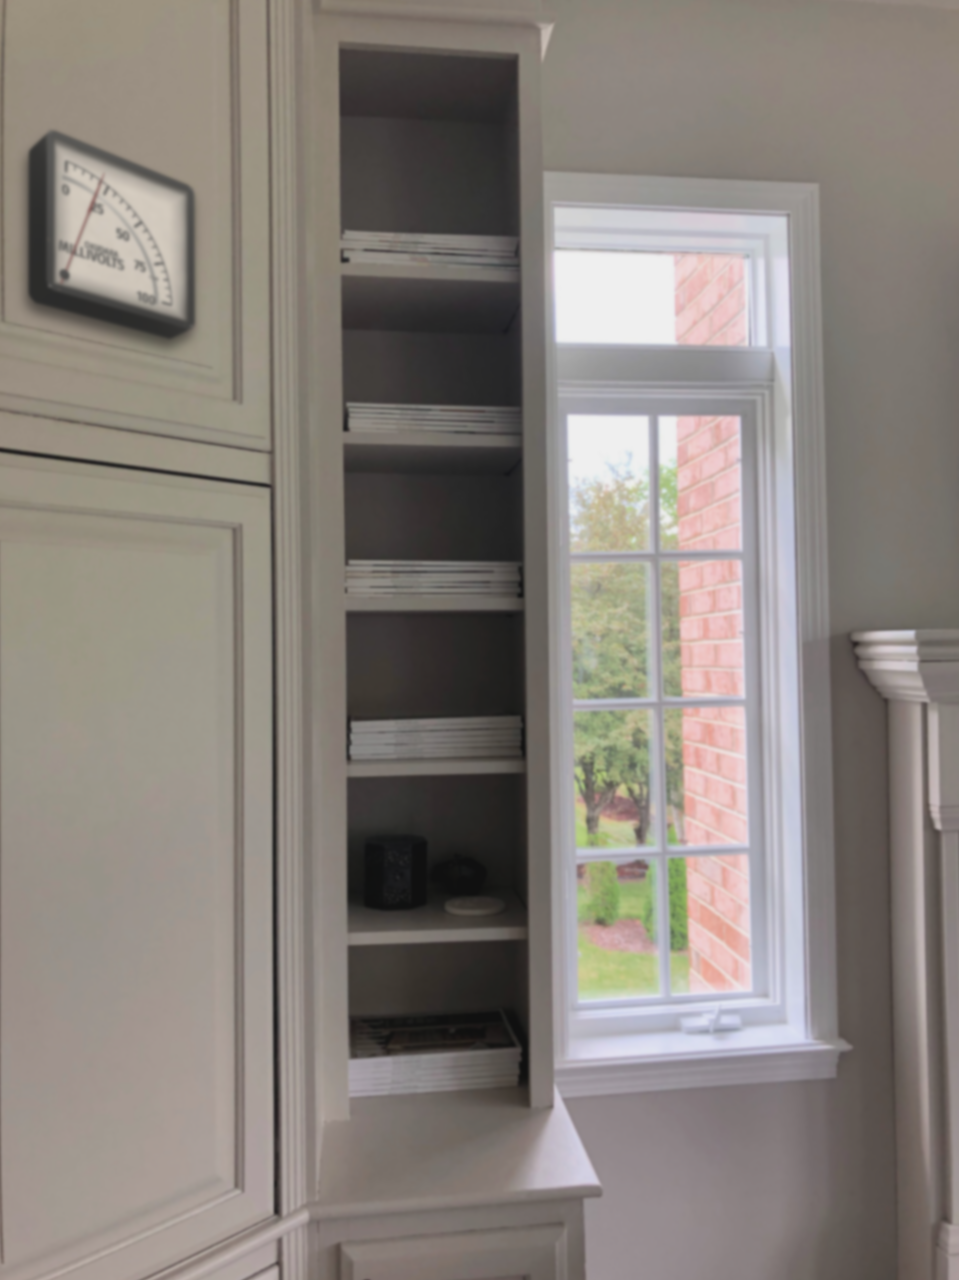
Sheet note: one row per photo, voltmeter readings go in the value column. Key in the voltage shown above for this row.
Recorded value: 20 mV
